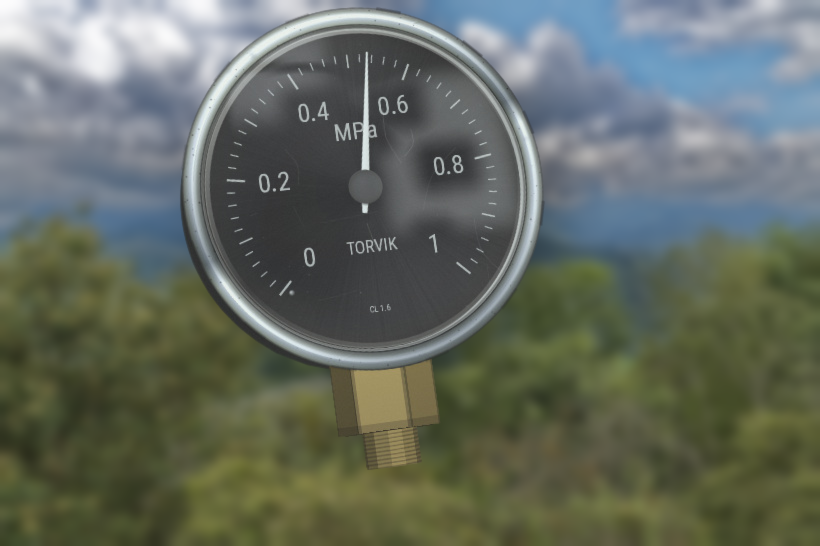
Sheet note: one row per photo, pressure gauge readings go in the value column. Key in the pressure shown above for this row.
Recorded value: 0.53 MPa
